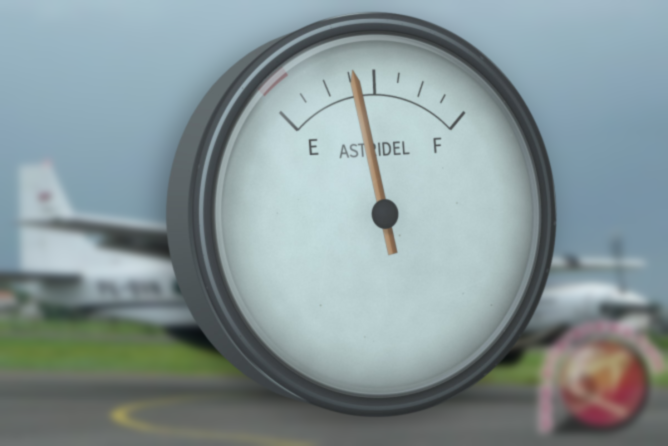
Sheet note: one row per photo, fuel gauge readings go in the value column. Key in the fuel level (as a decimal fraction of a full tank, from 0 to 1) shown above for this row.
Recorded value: 0.375
